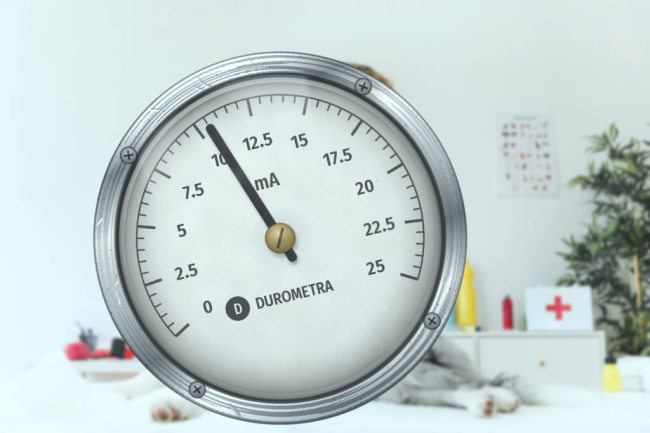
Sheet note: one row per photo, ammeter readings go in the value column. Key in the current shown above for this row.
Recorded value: 10.5 mA
